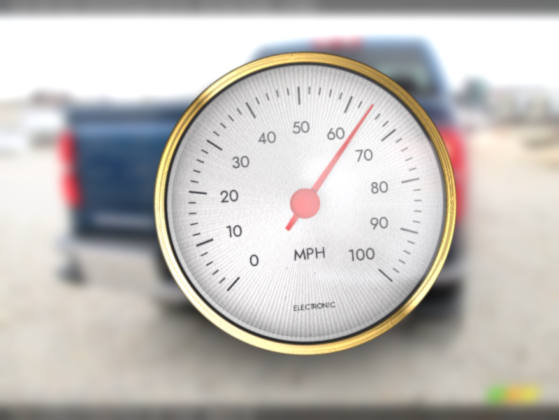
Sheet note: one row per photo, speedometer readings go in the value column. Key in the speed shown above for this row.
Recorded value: 64 mph
